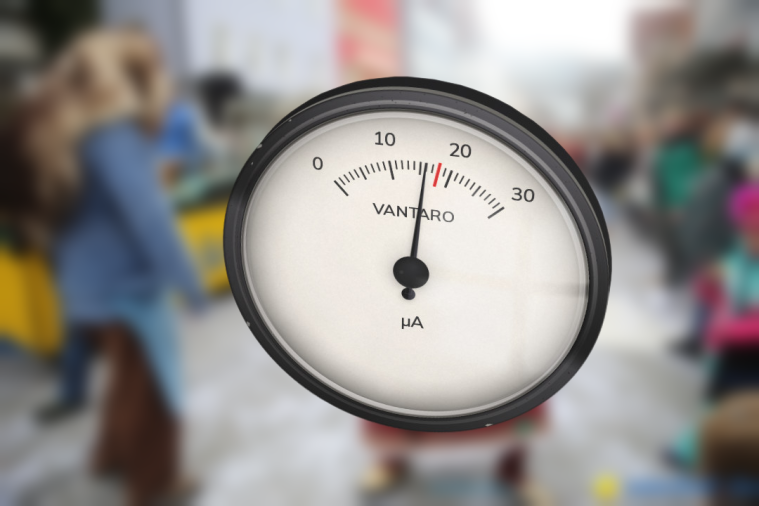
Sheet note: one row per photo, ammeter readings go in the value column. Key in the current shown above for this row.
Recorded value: 16 µA
